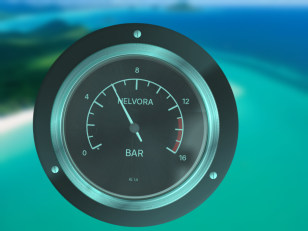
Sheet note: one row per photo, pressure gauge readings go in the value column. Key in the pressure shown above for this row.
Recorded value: 6 bar
